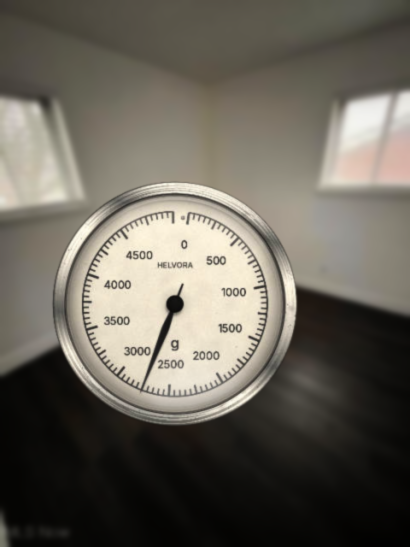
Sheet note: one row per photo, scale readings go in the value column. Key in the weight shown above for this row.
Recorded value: 2750 g
